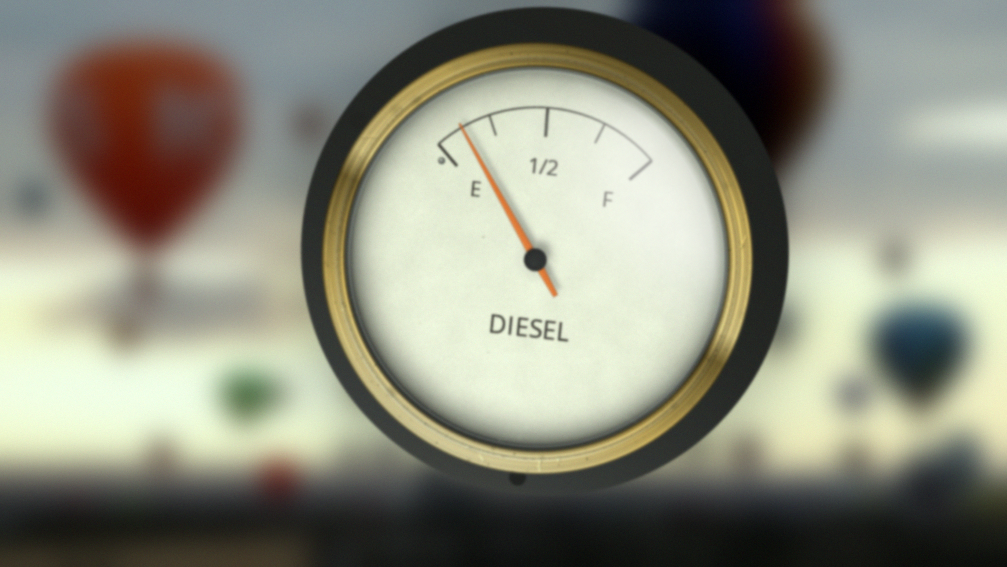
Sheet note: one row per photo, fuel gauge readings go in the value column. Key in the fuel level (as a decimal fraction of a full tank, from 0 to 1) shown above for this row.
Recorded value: 0.125
